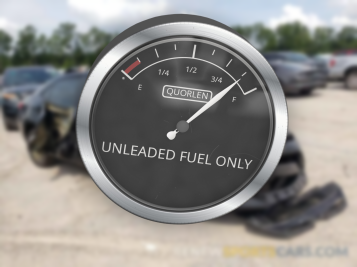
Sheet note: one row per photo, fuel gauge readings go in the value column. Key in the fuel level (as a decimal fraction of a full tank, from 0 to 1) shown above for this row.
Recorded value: 0.875
